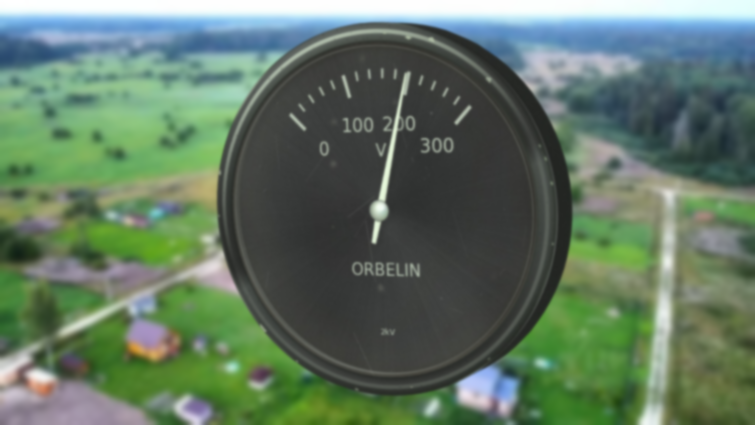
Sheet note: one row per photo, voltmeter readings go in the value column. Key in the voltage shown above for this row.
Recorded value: 200 V
